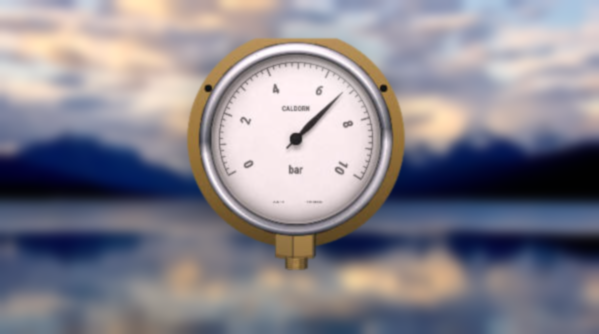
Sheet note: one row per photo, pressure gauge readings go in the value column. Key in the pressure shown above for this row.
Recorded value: 6.8 bar
